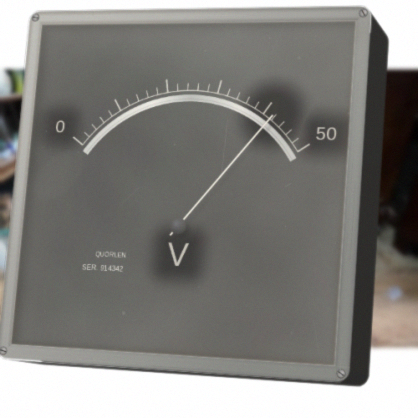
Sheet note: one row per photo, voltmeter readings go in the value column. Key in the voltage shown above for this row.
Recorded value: 42 V
